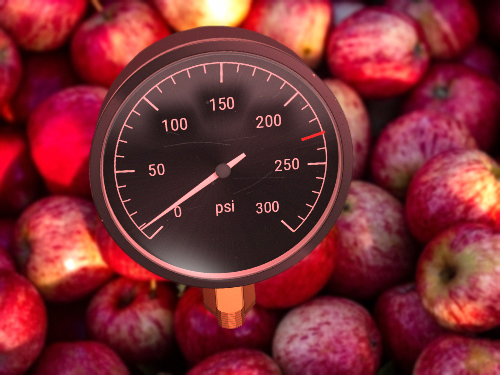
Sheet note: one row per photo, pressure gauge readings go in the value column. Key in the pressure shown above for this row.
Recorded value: 10 psi
